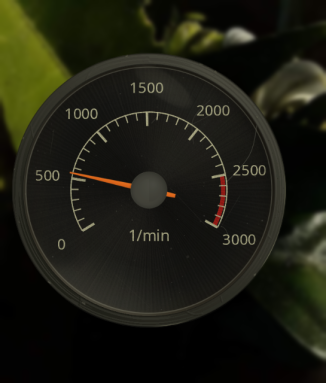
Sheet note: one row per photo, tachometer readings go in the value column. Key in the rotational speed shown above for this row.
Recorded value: 550 rpm
